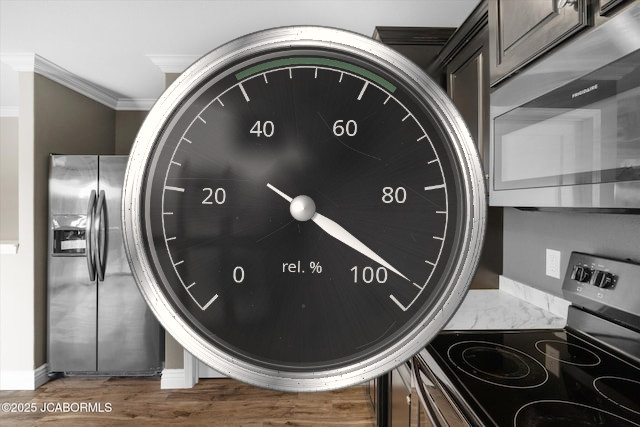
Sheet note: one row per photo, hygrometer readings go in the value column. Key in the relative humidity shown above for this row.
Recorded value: 96 %
